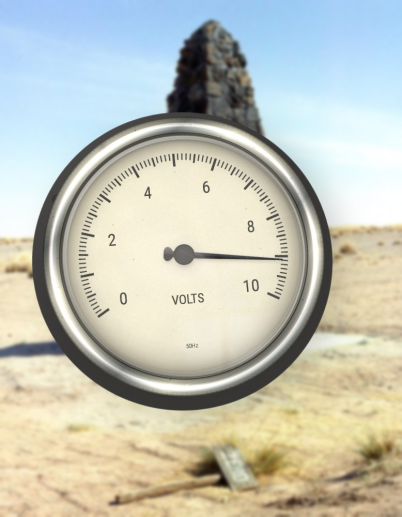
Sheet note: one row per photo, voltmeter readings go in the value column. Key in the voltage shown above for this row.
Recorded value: 9.1 V
